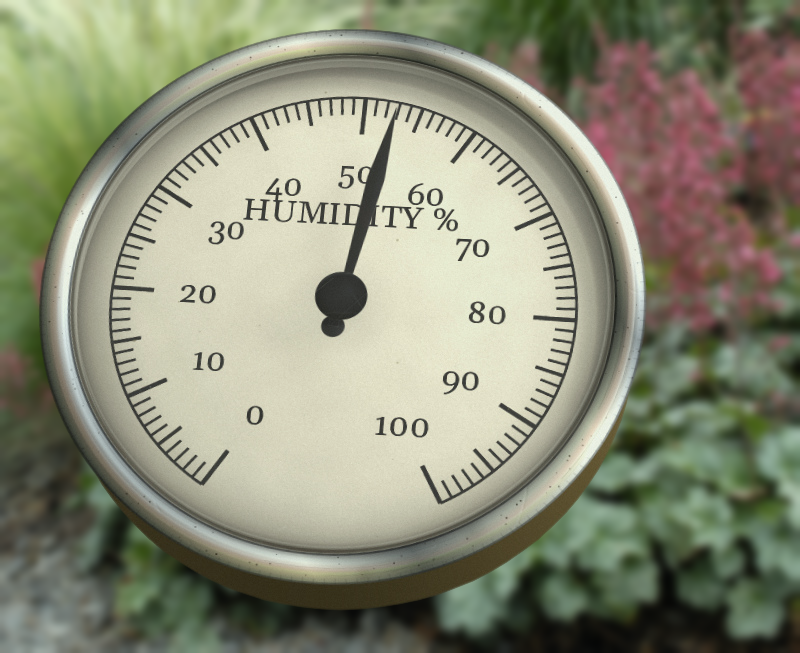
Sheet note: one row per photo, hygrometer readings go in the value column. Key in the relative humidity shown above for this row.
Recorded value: 53 %
